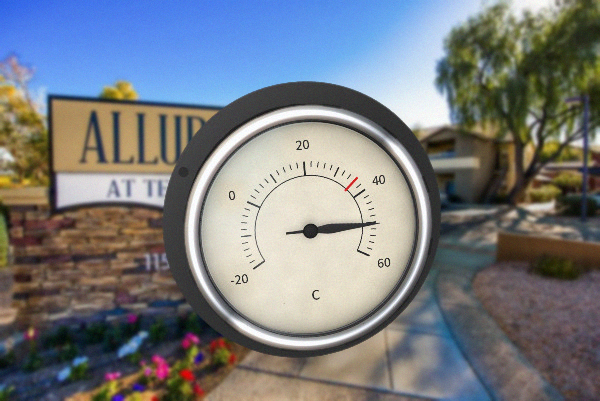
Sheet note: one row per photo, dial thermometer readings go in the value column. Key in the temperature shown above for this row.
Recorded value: 50 °C
